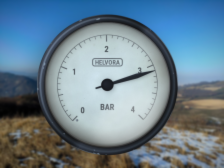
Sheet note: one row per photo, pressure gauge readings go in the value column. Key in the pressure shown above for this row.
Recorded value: 3.1 bar
